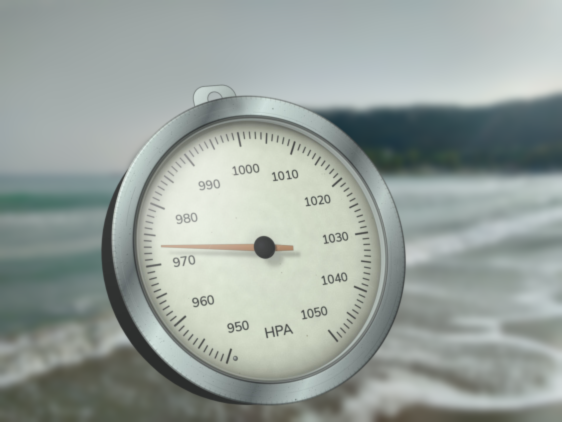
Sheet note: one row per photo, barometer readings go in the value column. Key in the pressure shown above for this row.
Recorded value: 973 hPa
